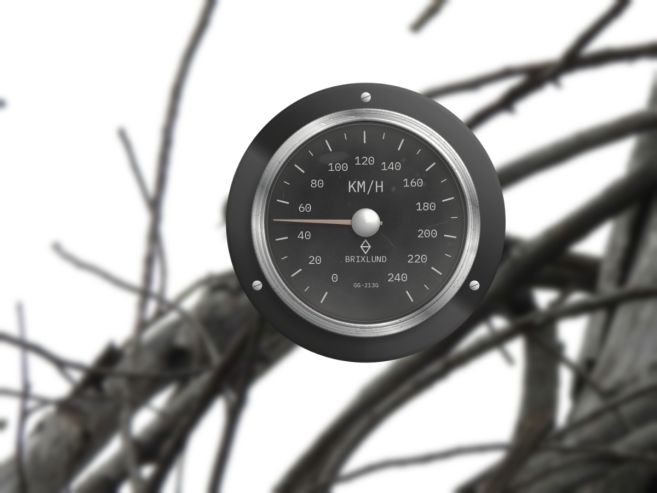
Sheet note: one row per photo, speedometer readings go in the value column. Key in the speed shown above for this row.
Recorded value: 50 km/h
